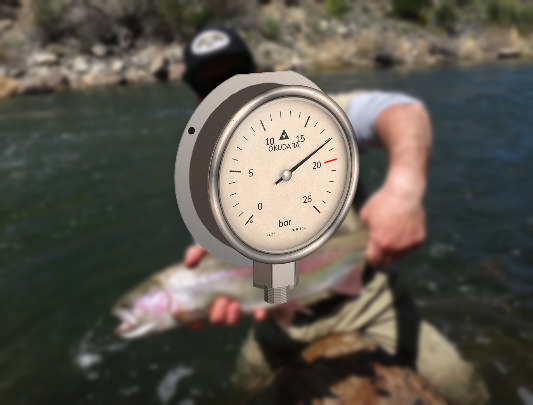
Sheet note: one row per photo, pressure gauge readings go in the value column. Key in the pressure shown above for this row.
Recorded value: 18 bar
